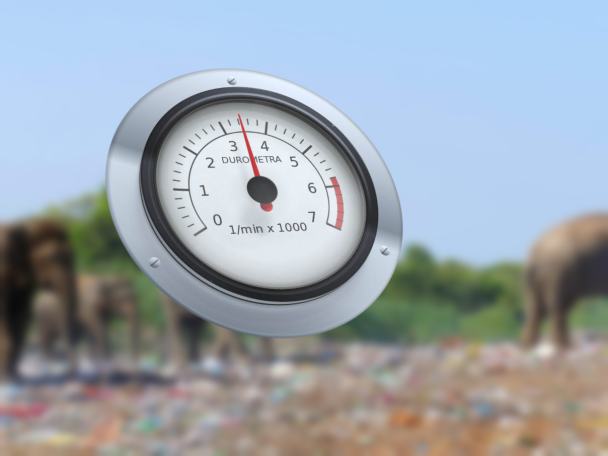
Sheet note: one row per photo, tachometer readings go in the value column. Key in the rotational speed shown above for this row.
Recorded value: 3400 rpm
